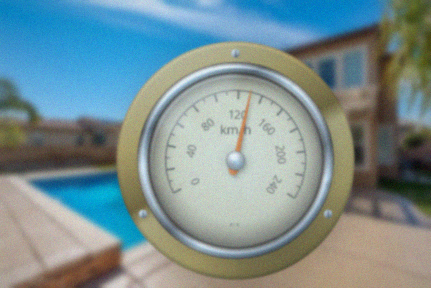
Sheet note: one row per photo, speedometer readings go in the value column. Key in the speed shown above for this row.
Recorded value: 130 km/h
